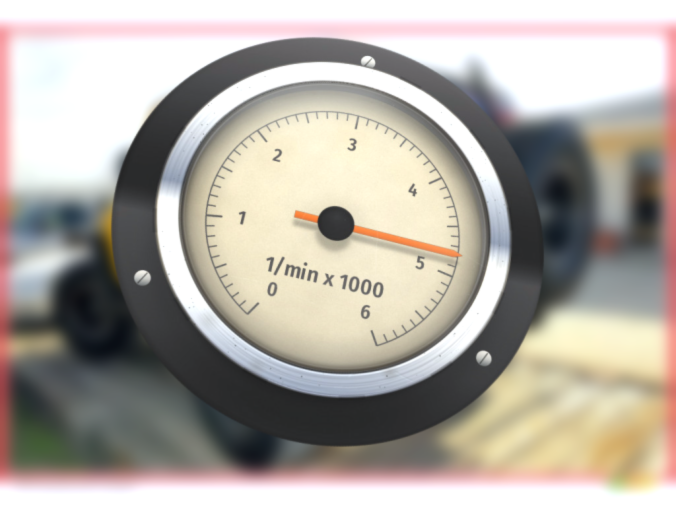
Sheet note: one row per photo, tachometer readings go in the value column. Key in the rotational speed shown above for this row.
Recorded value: 4800 rpm
